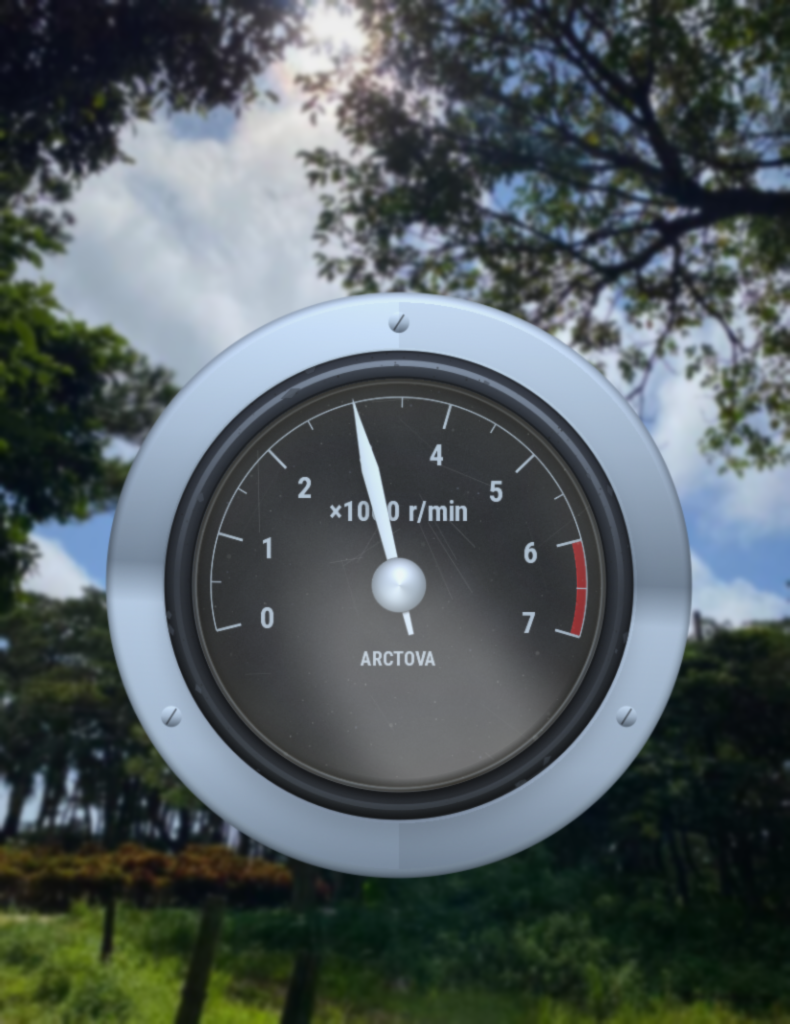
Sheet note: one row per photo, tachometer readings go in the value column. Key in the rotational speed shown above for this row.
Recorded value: 3000 rpm
